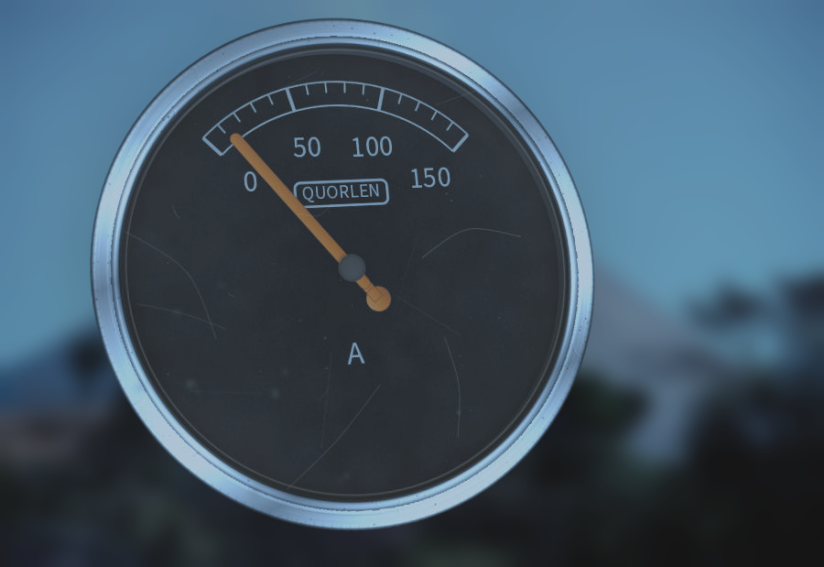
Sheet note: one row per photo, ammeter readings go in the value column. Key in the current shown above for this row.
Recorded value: 10 A
